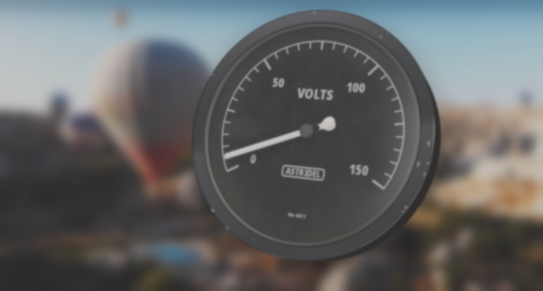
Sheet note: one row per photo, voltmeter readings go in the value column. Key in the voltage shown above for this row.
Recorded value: 5 V
